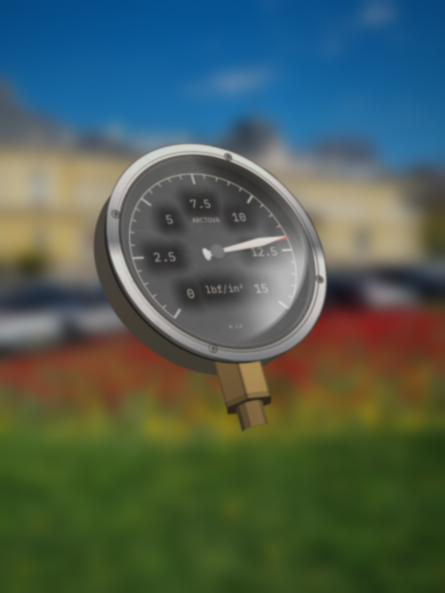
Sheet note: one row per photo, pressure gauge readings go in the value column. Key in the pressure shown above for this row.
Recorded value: 12 psi
